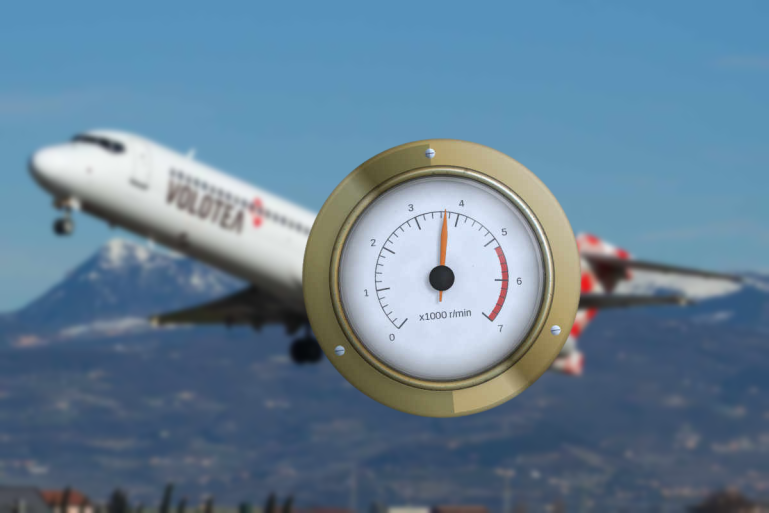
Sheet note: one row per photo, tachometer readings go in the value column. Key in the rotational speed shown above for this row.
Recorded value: 3700 rpm
